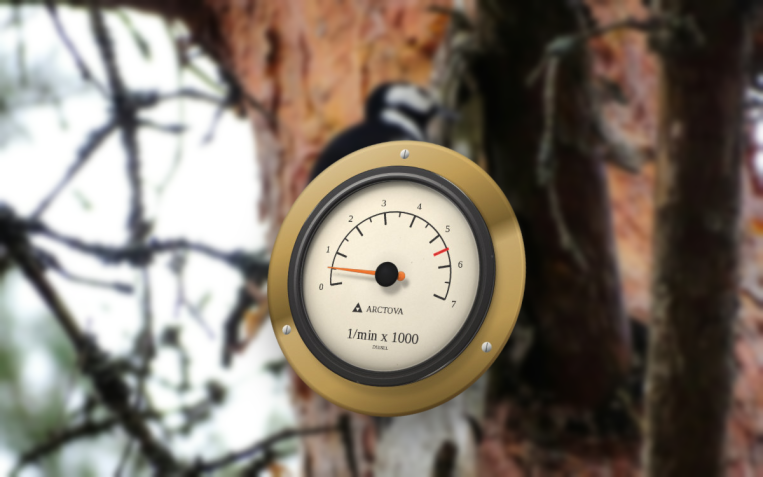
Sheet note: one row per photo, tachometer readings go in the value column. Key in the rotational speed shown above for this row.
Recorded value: 500 rpm
